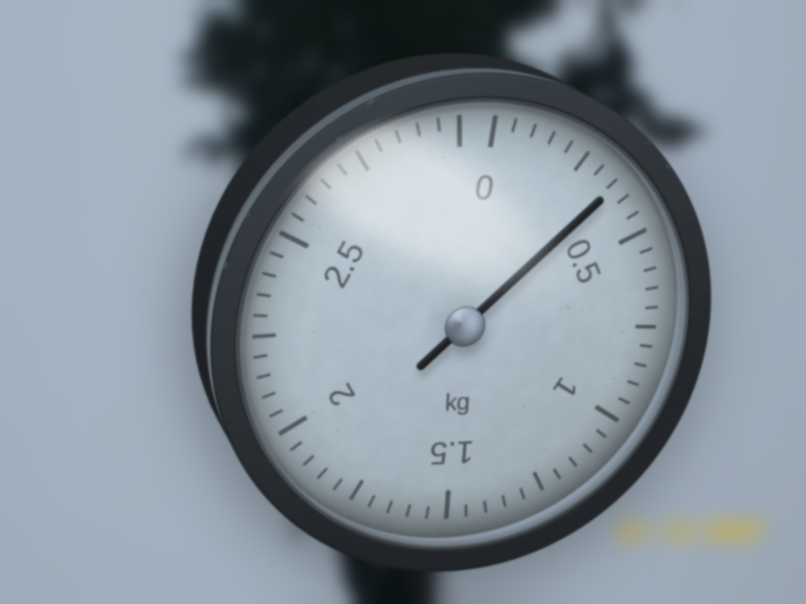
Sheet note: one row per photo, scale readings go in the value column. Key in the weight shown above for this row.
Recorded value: 0.35 kg
